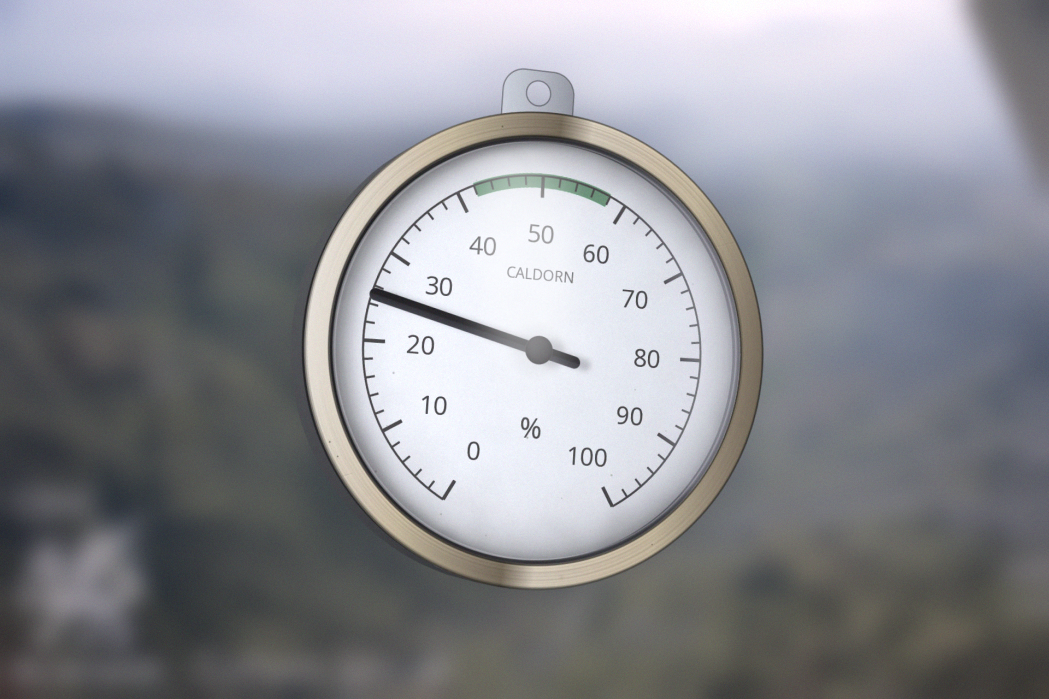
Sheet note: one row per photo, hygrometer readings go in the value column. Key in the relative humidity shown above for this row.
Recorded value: 25 %
